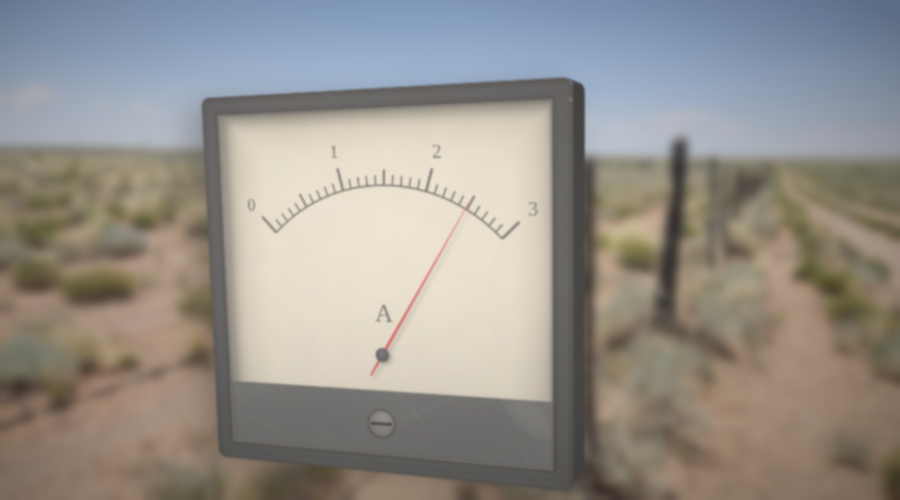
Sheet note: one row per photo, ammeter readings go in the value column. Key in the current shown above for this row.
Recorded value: 2.5 A
